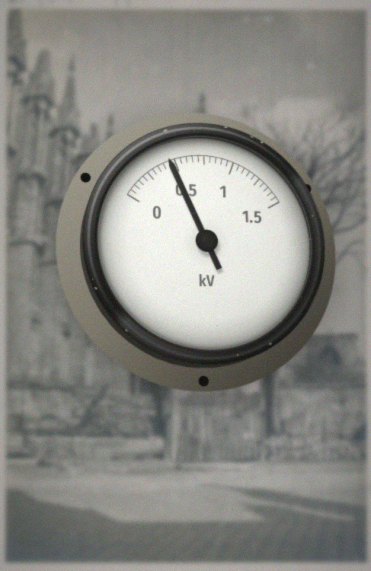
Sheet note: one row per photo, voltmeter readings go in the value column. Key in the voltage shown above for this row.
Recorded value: 0.45 kV
